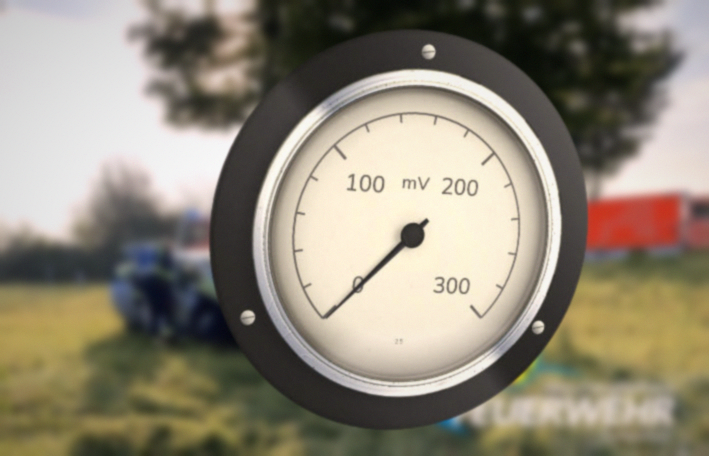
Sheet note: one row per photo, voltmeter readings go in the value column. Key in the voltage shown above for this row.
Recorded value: 0 mV
